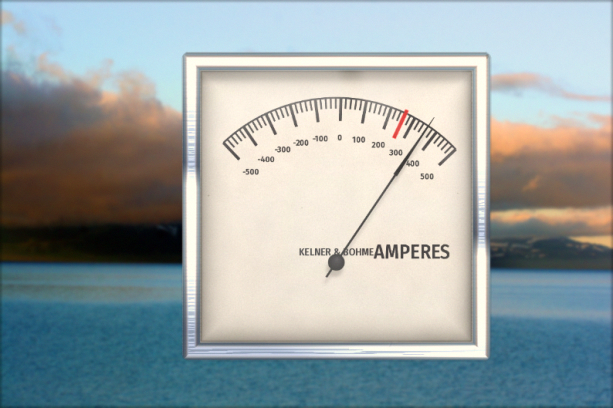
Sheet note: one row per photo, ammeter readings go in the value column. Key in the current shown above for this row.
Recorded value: 360 A
